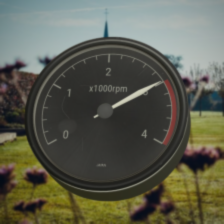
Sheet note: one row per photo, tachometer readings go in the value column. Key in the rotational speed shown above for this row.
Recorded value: 3000 rpm
